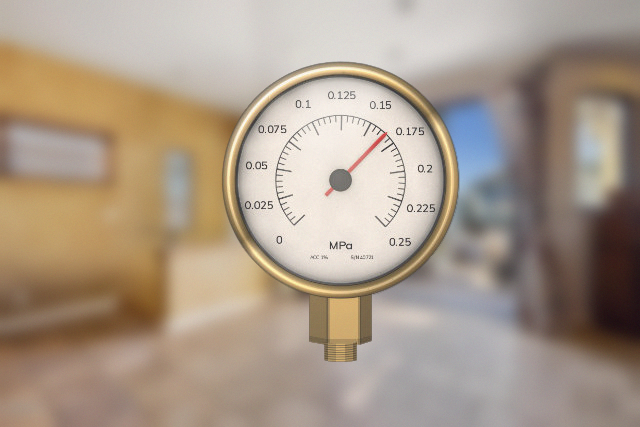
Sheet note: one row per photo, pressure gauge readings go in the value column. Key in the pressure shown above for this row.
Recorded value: 0.165 MPa
